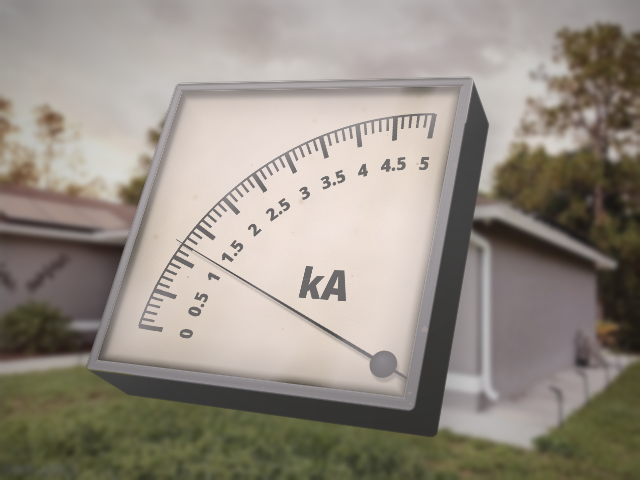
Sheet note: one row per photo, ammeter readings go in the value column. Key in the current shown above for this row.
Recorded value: 1.2 kA
